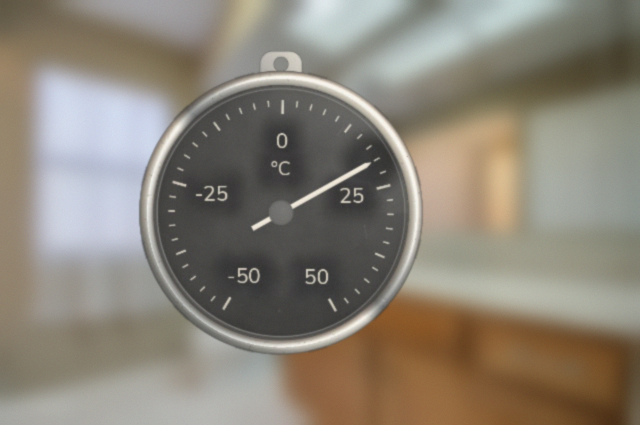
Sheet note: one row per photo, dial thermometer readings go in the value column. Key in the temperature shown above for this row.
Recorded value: 20 °C
